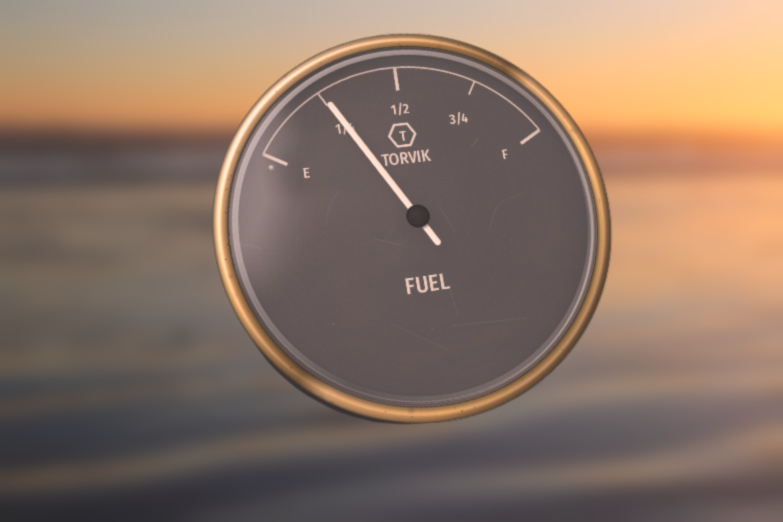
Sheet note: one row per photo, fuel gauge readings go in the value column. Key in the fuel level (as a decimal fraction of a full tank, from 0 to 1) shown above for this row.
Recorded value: 0.25
